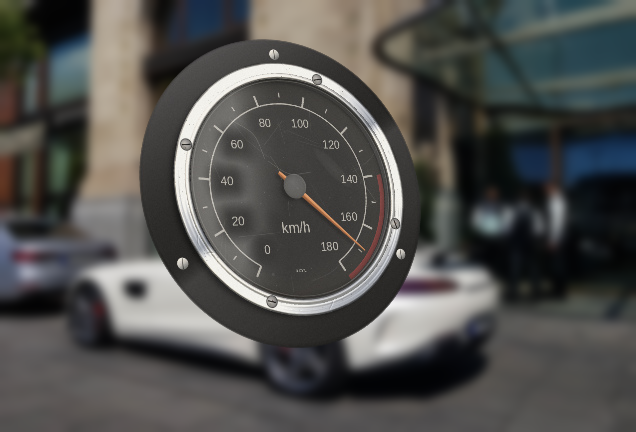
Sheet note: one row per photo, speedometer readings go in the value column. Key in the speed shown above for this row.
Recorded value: 170 km/h
